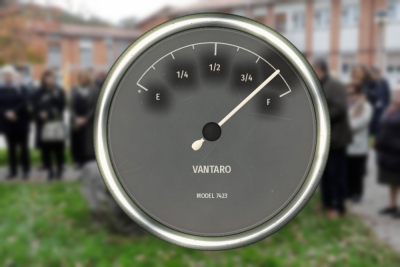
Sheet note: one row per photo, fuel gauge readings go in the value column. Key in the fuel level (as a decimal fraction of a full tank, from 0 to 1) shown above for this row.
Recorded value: 0.875
